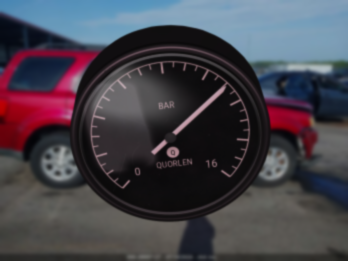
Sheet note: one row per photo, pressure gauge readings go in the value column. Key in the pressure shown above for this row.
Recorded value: 11 bar
